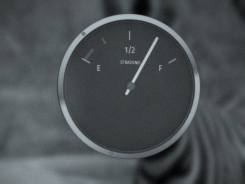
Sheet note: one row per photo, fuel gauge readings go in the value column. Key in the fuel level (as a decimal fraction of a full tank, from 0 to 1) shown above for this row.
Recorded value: 0.75
